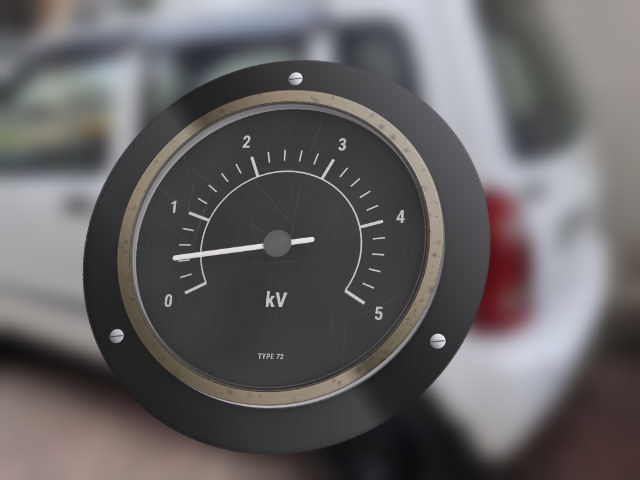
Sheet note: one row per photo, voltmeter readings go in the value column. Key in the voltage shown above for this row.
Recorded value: 0.4 kV
